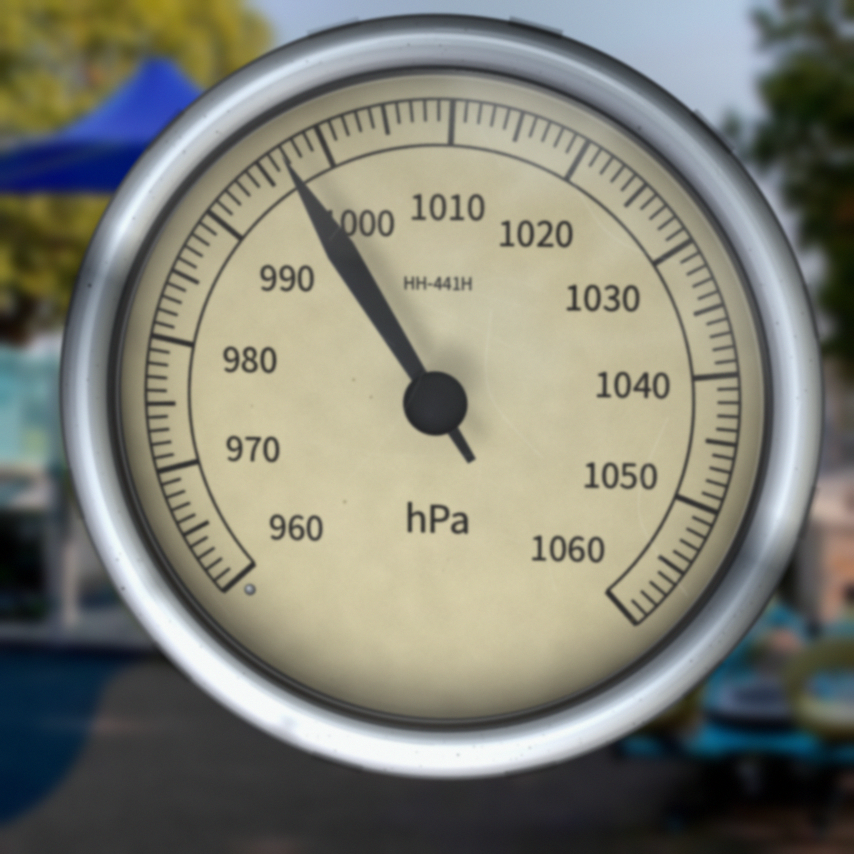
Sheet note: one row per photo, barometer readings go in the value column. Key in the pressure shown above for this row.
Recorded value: 997 hPa
